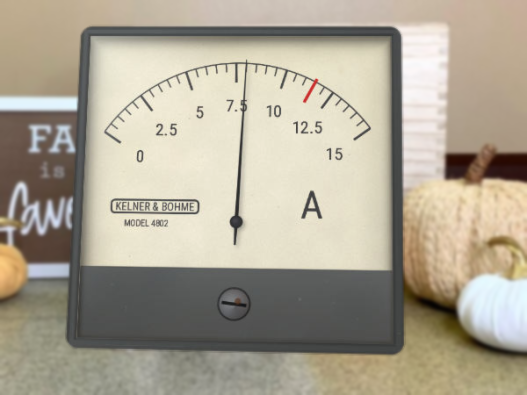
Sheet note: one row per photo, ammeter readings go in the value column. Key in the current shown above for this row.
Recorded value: 8 A
